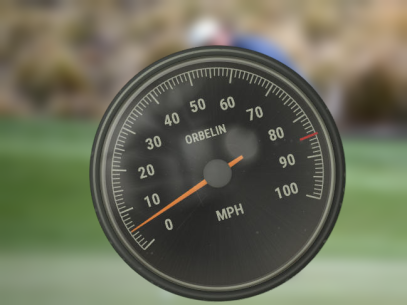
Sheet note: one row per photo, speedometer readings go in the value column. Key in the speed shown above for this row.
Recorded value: 5 mph
